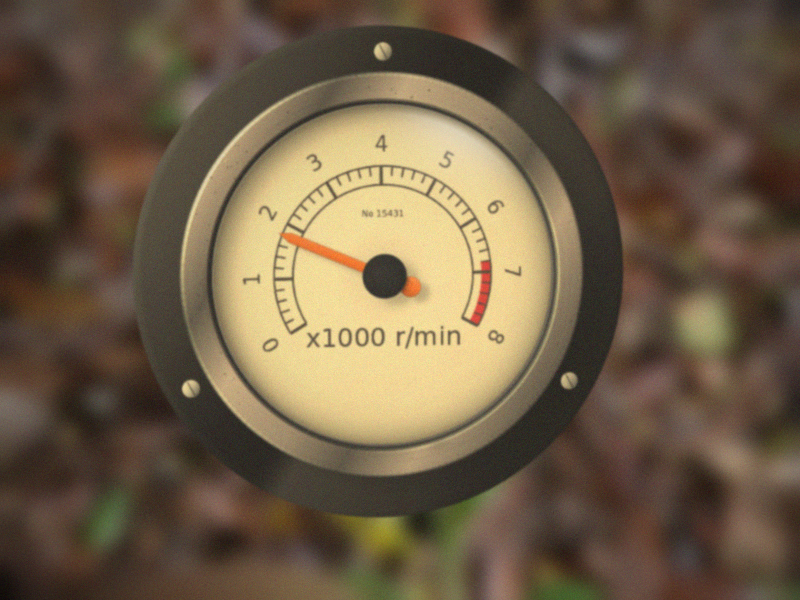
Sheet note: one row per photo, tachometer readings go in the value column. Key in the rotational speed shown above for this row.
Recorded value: 1800 rpm
